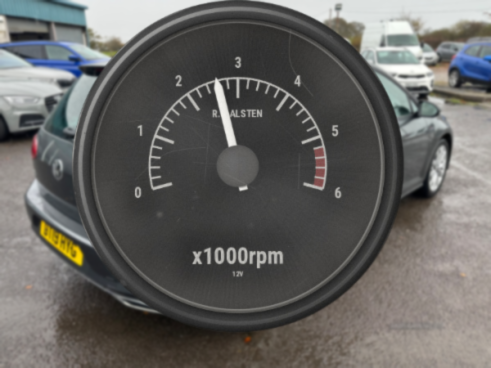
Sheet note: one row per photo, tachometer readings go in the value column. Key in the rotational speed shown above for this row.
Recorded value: 2600 rpm
